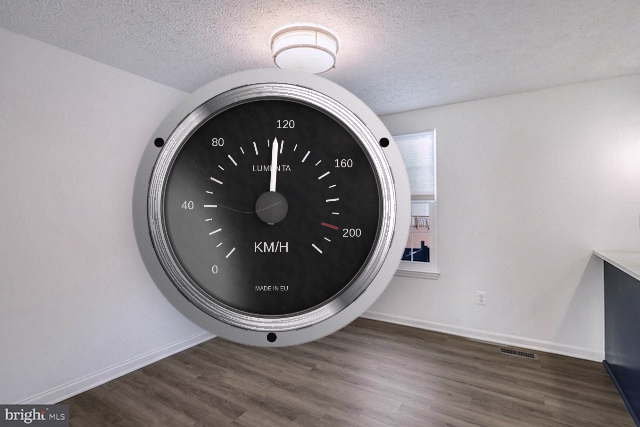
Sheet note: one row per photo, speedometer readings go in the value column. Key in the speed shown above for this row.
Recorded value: 115 km/h
